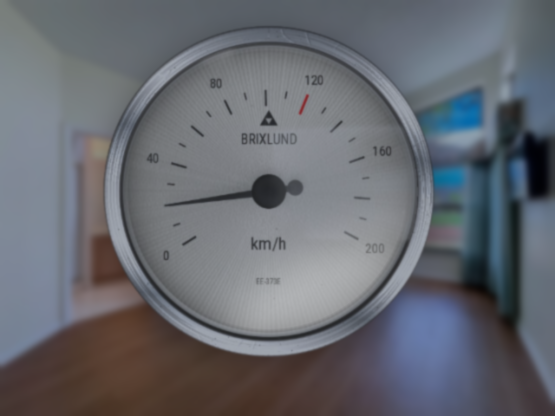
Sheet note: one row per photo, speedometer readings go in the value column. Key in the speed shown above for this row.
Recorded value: 20 km/h
